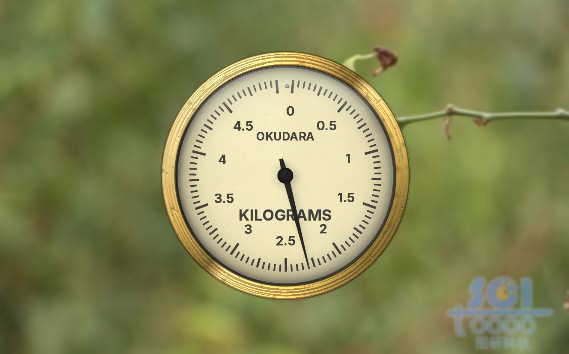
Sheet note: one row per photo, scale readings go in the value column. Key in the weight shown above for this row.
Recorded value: 2.3 kg
